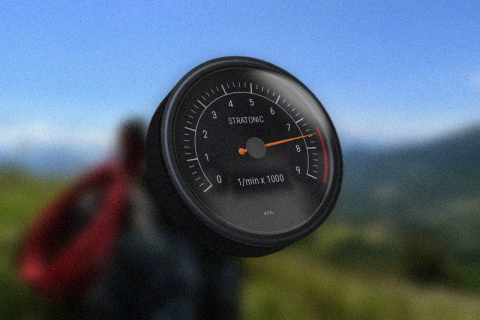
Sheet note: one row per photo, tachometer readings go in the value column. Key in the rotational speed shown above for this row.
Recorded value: 7600 rpm
